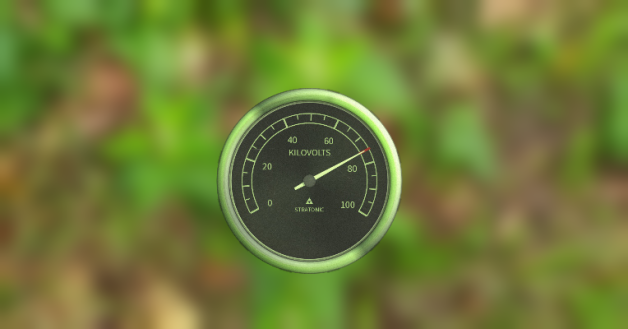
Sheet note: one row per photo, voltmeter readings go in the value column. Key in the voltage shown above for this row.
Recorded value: 75 kV
